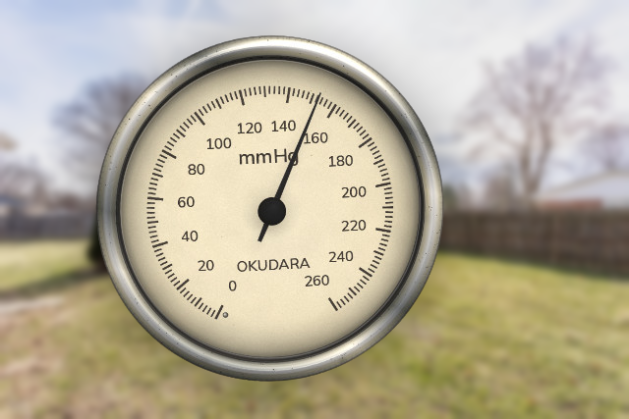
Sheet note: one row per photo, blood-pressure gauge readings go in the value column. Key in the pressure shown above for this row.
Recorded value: 152 mmHg
